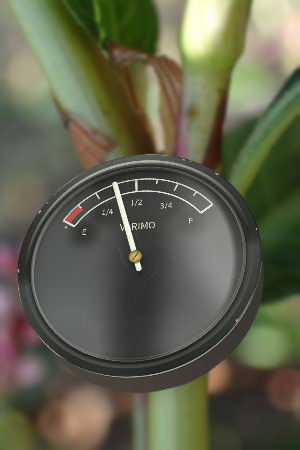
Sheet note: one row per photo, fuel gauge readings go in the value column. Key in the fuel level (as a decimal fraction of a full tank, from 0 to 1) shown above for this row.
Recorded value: 0.375
